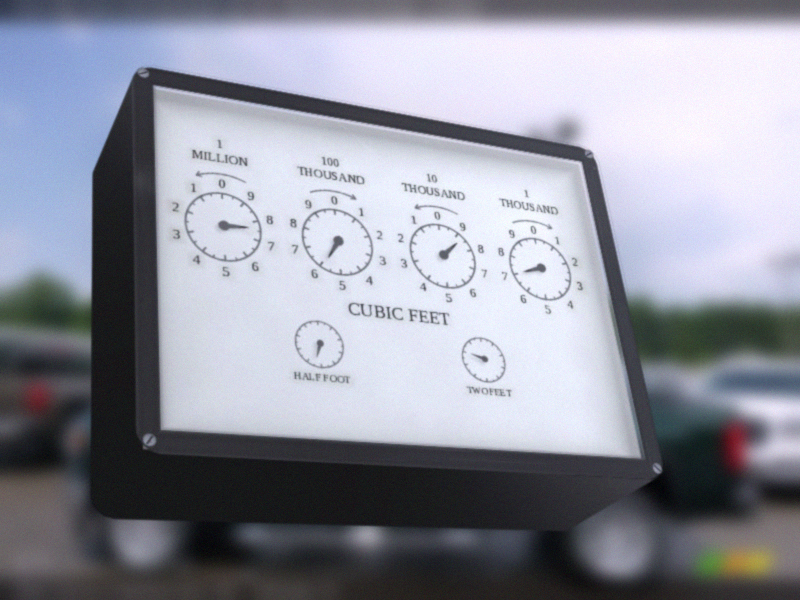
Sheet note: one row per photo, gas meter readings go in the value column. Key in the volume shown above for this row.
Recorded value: 758700 ft³
